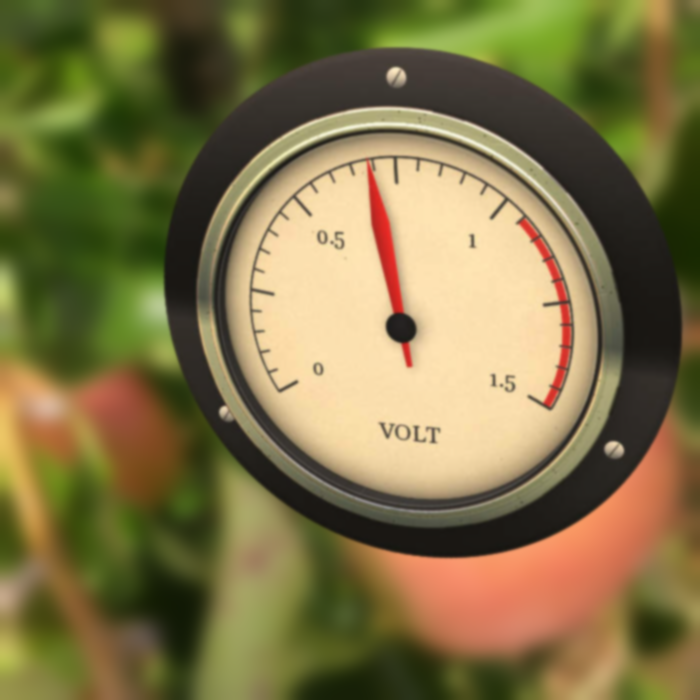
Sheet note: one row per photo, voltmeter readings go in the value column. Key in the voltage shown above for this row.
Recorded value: 0.7 V
